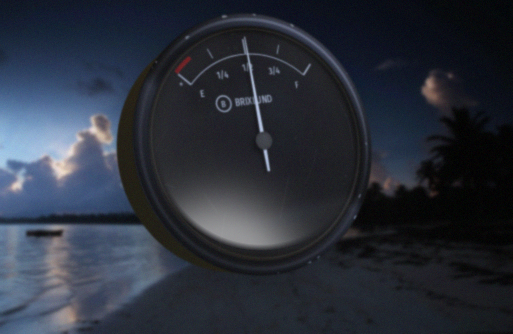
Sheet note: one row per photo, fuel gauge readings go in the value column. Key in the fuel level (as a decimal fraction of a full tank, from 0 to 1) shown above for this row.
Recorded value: 0.5
